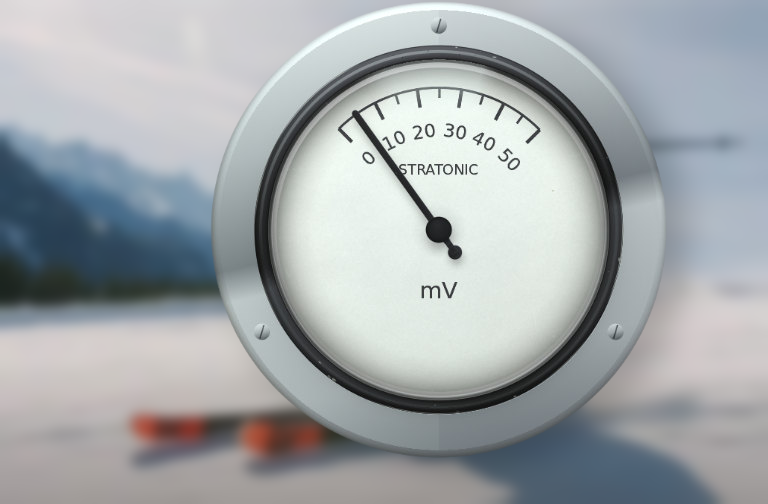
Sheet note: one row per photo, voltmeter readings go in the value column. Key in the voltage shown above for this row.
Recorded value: 5 mV
